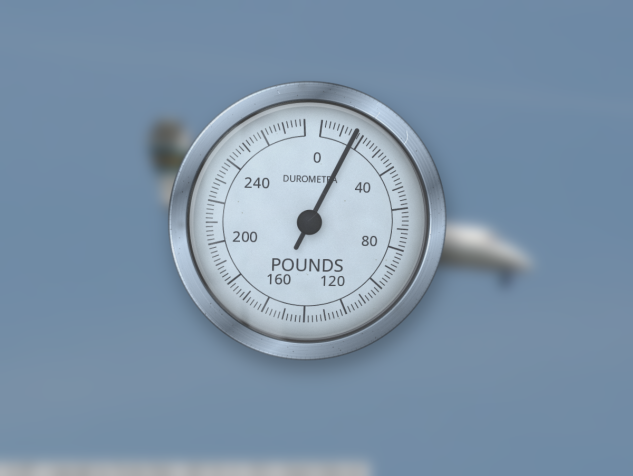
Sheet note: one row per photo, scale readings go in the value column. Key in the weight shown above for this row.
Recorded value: 16 lb
